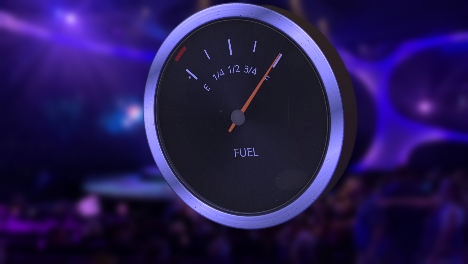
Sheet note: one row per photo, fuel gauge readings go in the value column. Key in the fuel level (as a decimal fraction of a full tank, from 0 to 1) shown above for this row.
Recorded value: 1
